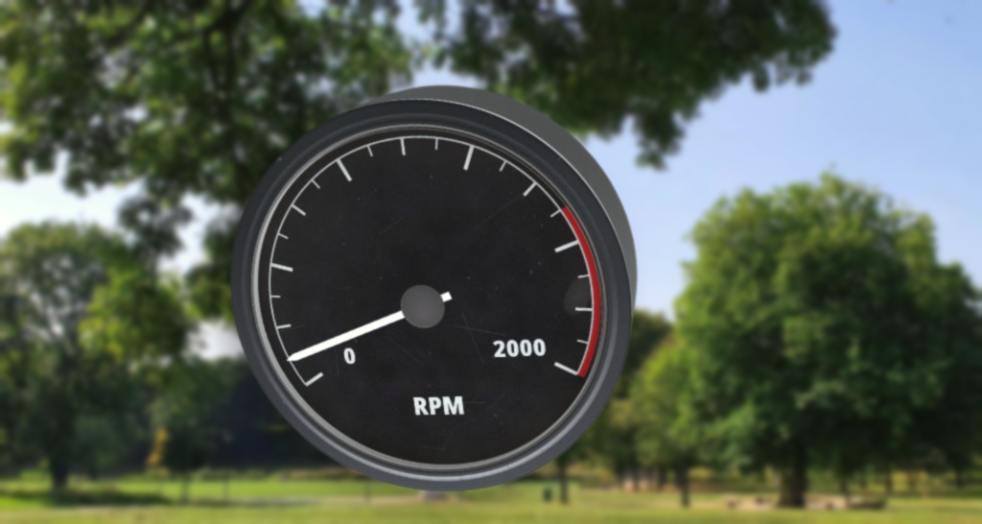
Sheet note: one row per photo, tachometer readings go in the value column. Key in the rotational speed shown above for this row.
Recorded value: 100 rpm
